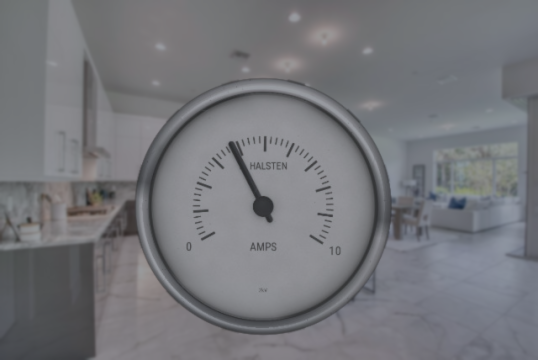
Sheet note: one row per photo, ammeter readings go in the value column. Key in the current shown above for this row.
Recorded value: 3.8 A
